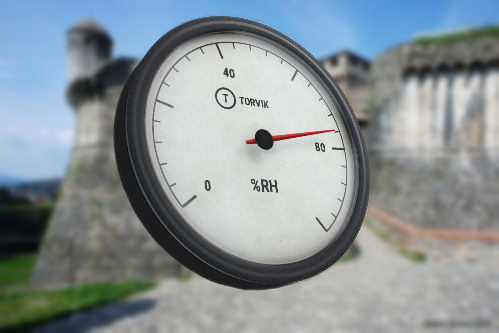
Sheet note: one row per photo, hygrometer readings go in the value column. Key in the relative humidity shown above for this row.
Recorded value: 76 %
